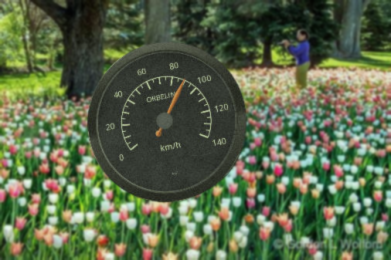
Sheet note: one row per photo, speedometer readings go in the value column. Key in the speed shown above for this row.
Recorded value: 90 km/h
